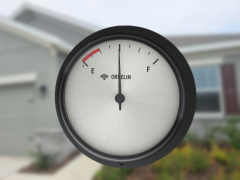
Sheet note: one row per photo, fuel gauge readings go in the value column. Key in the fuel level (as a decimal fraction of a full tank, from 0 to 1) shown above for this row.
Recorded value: 0.5
